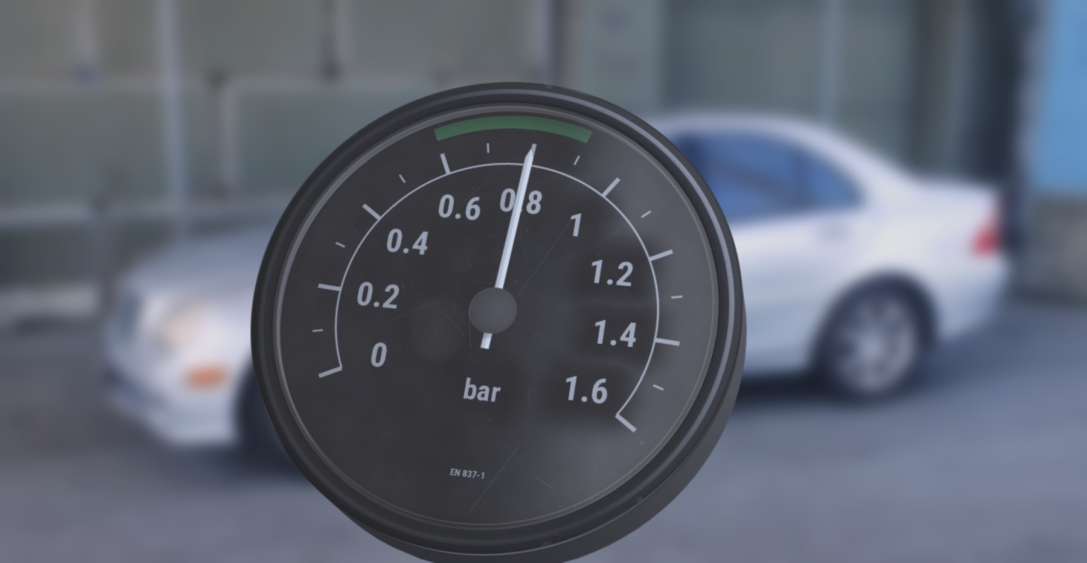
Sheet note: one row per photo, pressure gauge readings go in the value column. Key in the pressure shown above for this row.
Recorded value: 0.8 bar
